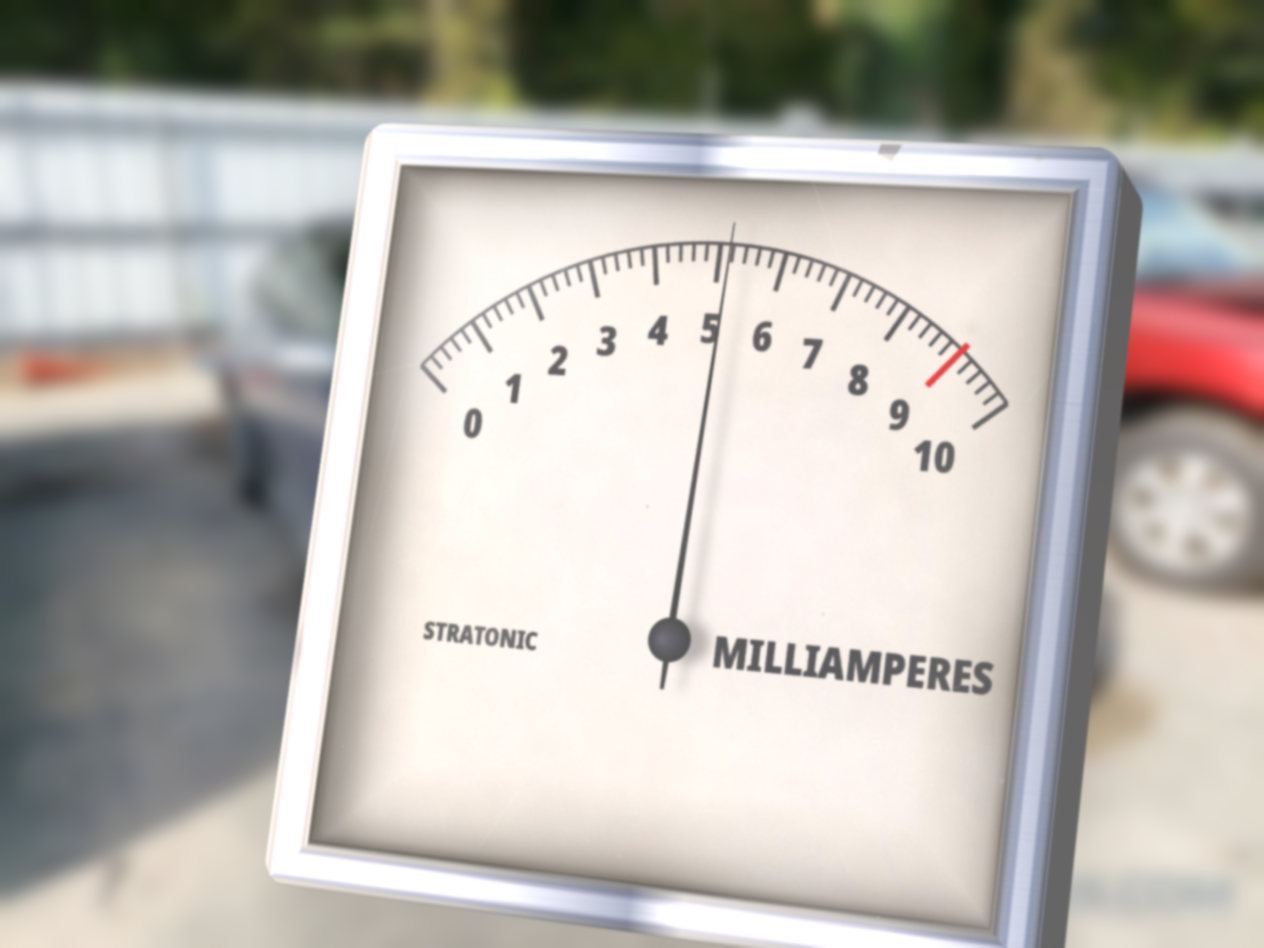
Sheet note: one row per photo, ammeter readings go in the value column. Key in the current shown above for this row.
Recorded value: 5.2 mA
